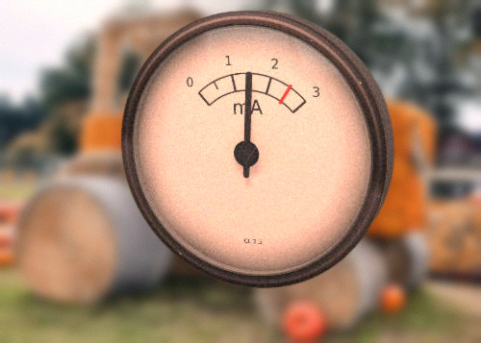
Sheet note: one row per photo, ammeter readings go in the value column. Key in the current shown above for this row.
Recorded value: 1.5 mA
